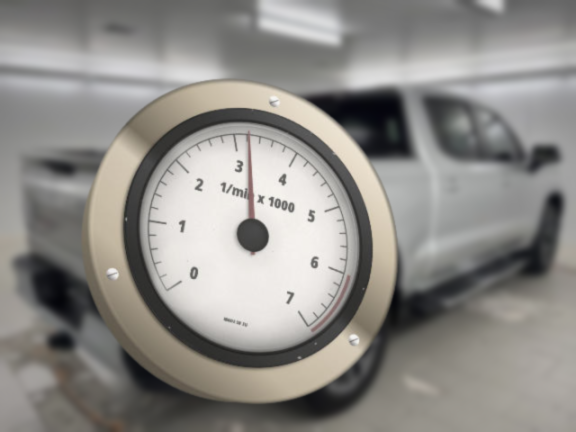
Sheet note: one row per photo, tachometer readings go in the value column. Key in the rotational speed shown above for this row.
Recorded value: 3200 rpm
